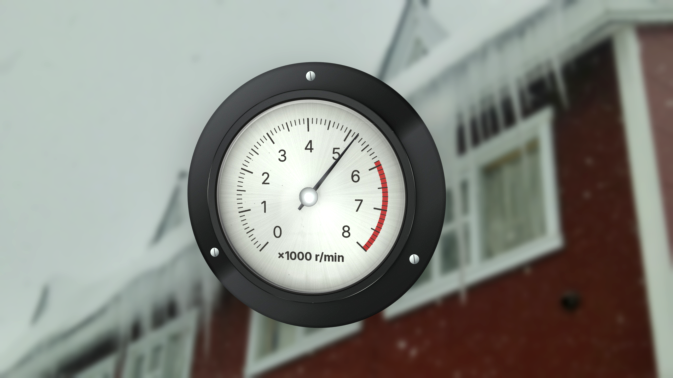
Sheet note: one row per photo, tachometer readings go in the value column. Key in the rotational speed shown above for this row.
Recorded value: 5200 rpm
